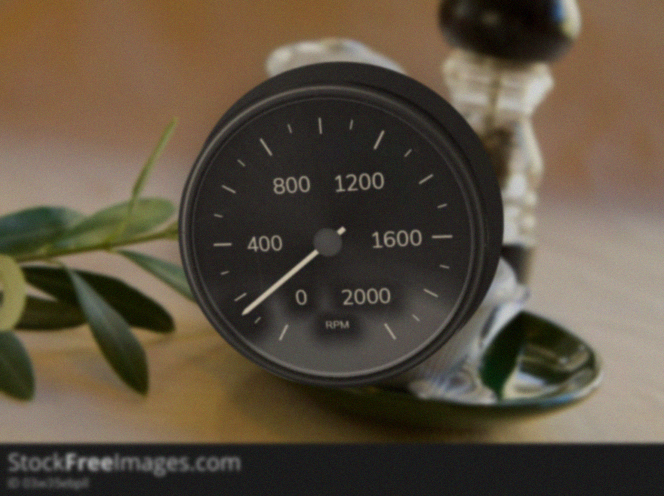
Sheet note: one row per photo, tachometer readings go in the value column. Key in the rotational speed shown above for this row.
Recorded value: 150 rpm
